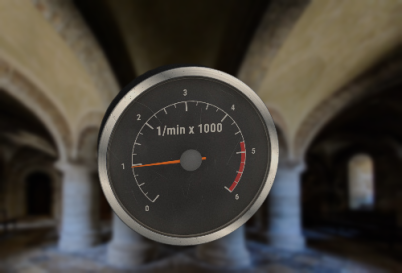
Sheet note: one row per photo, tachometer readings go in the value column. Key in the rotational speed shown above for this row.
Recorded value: 1000 rpm
